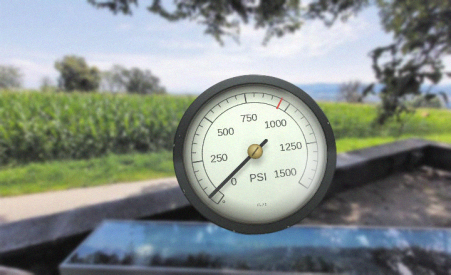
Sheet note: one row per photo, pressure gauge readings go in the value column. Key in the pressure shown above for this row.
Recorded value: 50 psi
